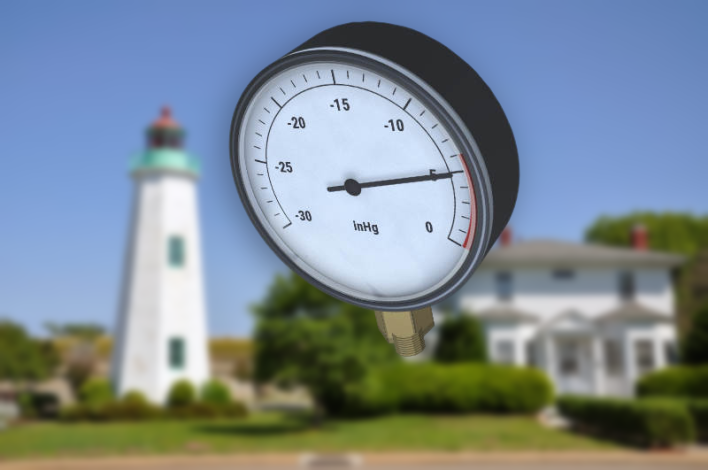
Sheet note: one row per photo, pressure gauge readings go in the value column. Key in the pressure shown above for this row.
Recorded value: -5 inHg
